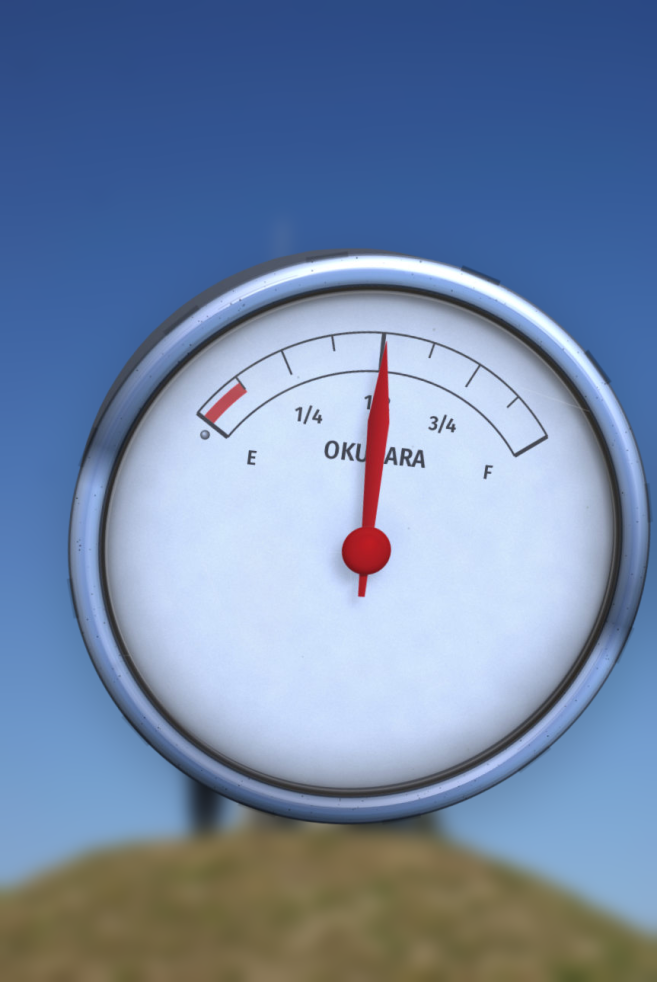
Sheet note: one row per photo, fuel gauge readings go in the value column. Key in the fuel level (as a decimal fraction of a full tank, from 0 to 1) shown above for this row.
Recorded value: 0.5
